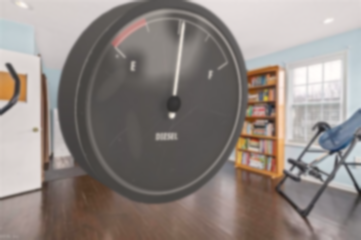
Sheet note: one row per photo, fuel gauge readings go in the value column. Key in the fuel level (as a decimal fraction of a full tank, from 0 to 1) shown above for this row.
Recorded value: 0.5
